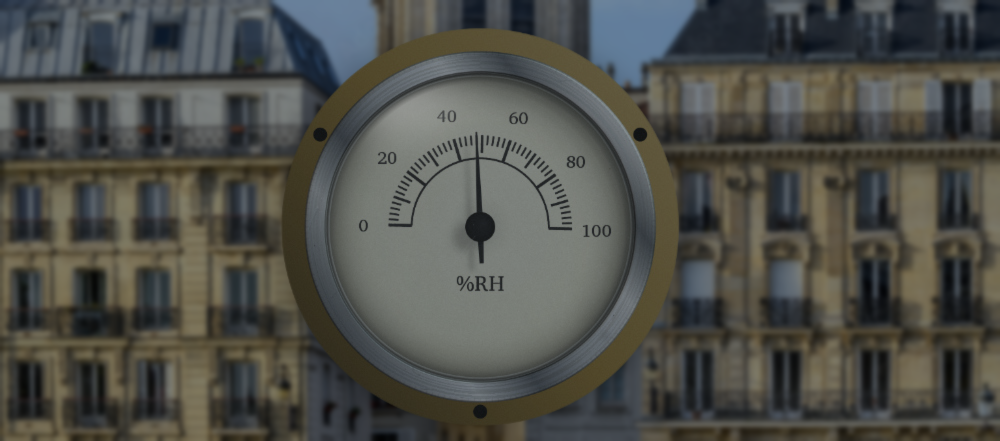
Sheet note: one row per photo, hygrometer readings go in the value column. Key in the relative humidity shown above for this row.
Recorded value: 48 %
